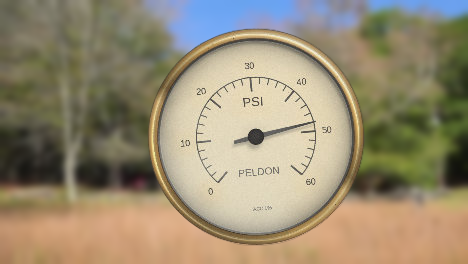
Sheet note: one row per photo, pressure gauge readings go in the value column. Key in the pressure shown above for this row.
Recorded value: 48 psi
